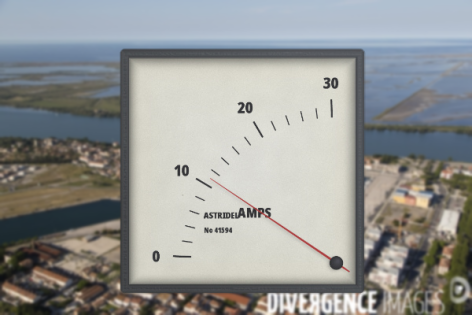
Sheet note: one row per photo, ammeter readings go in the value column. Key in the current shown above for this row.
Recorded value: 11 A
